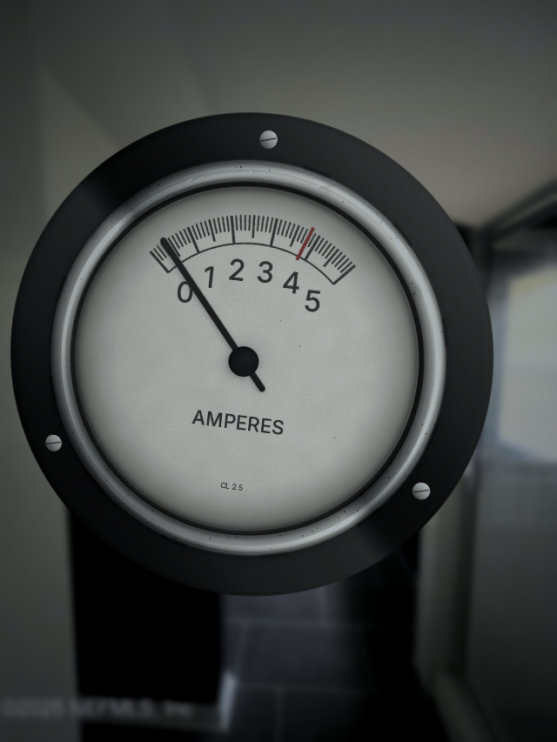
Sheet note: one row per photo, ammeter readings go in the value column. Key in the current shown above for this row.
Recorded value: 0.4 A
